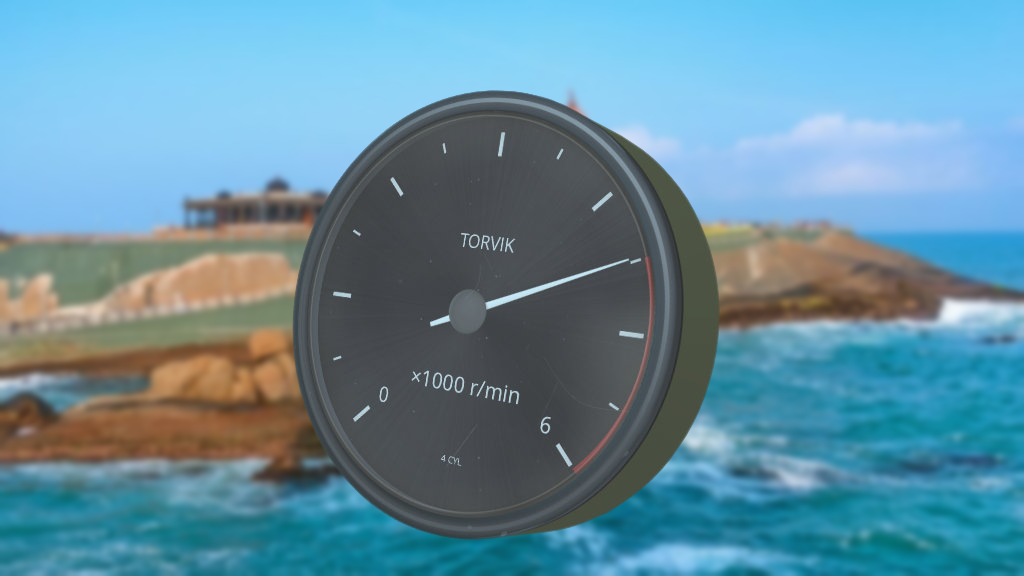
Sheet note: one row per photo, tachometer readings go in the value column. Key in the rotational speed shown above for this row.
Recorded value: 4500 rpm
